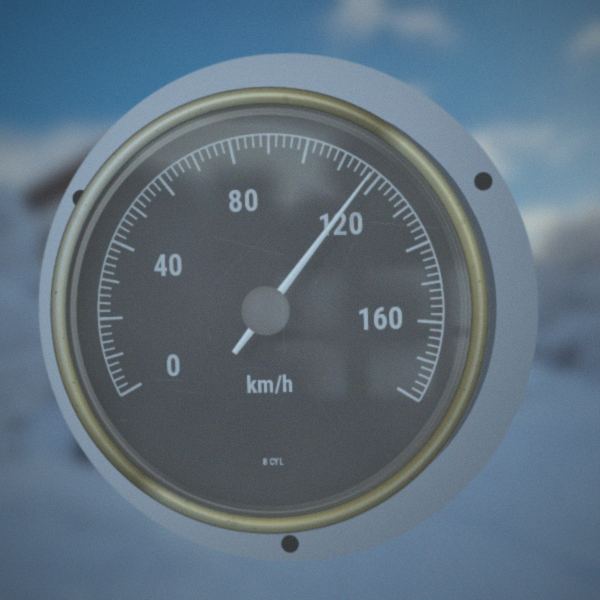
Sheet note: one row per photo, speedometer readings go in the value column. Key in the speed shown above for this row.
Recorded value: 118 km/h
